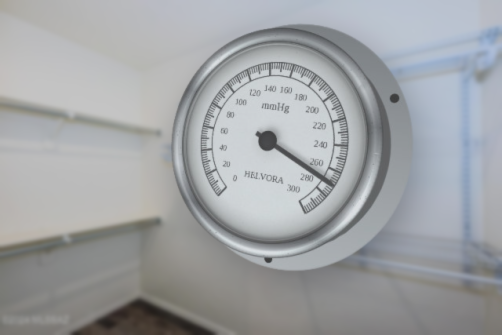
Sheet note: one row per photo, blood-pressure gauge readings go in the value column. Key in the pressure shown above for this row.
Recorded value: 270 mmHg
